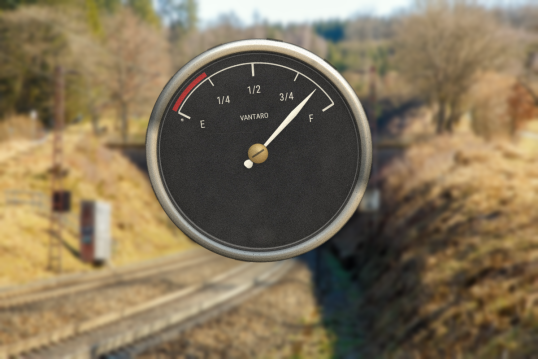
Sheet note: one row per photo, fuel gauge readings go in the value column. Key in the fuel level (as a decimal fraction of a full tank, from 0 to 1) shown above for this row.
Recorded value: 0.875
